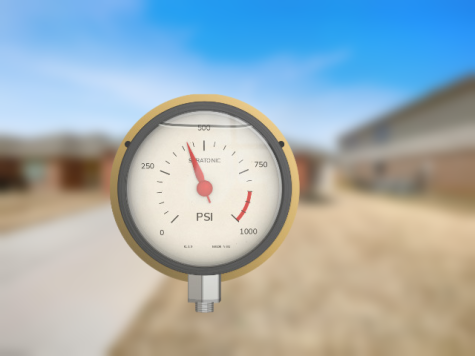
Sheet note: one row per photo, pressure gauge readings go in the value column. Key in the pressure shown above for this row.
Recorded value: 425 psi
